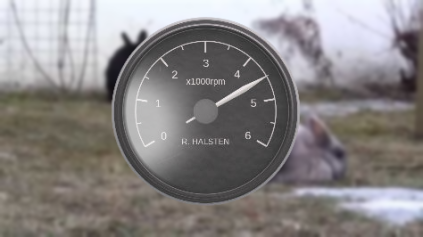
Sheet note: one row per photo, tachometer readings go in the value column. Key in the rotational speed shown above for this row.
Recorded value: 4500 rpm
